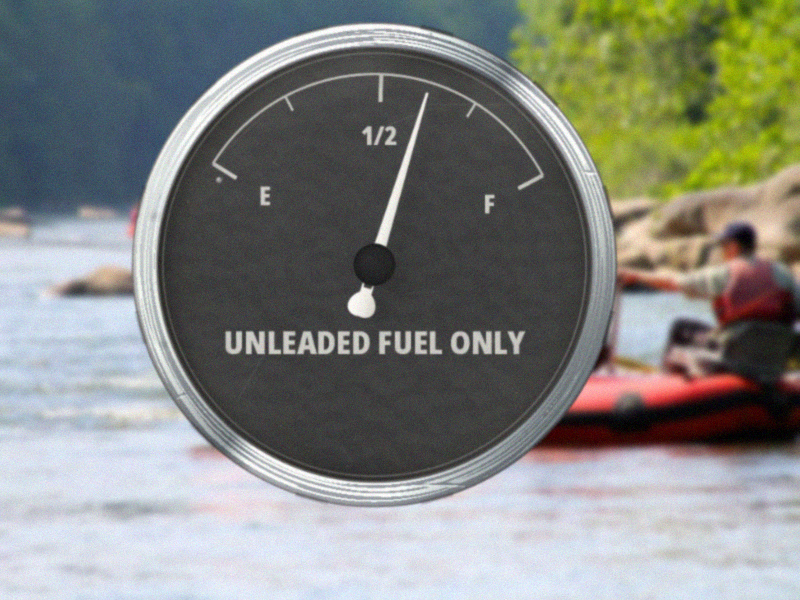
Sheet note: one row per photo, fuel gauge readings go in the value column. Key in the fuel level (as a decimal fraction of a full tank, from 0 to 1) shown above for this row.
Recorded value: 0.625
